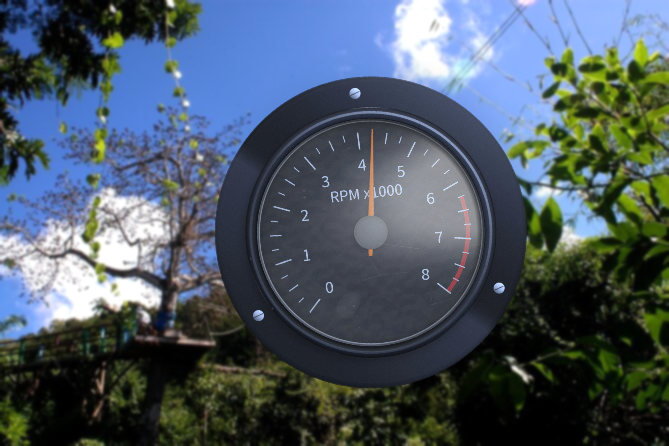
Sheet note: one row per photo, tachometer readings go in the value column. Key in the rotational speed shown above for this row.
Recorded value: 4250 rpm
